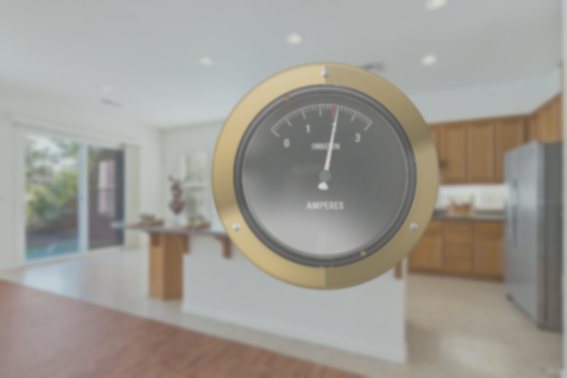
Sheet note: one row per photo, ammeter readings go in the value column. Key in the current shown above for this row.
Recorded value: 2 A
